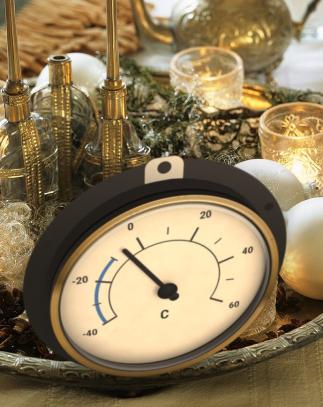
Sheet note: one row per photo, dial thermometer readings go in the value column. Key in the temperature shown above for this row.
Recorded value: -5 °C
